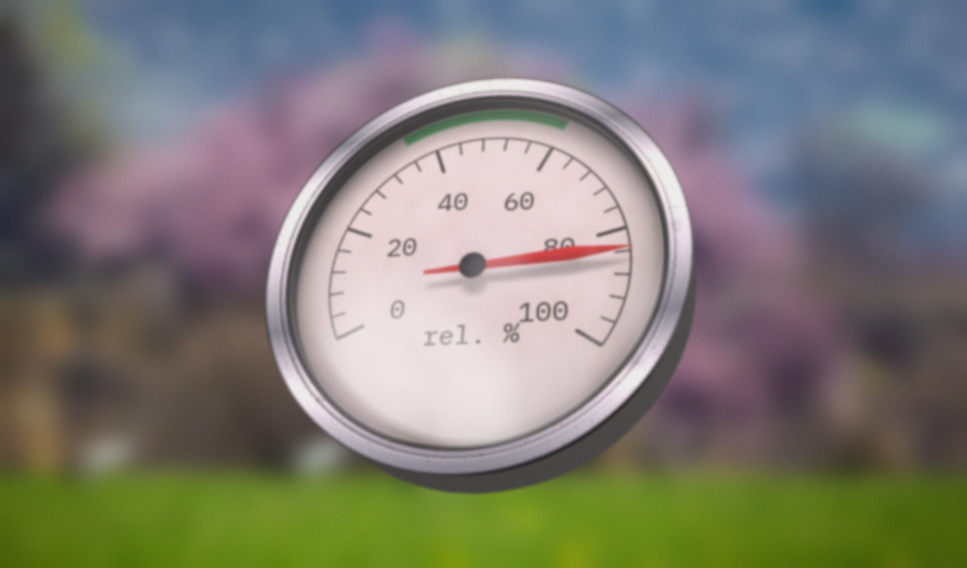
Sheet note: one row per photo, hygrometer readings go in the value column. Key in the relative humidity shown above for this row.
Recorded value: 84 %
